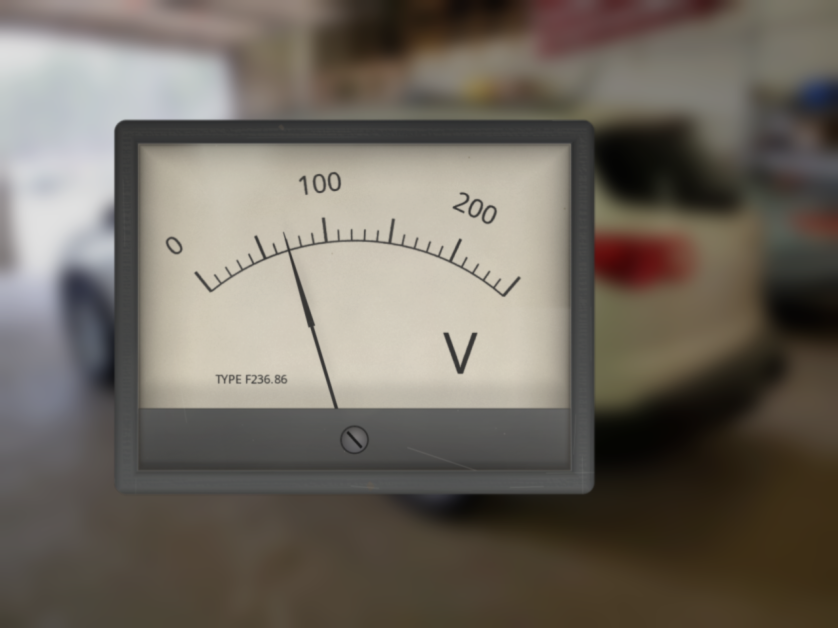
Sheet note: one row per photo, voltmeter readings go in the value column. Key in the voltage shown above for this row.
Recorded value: 70 V
